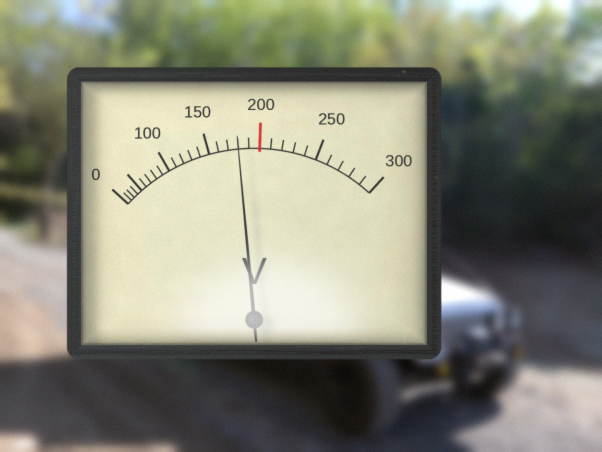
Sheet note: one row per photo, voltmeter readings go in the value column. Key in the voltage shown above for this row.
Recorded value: 180 V
